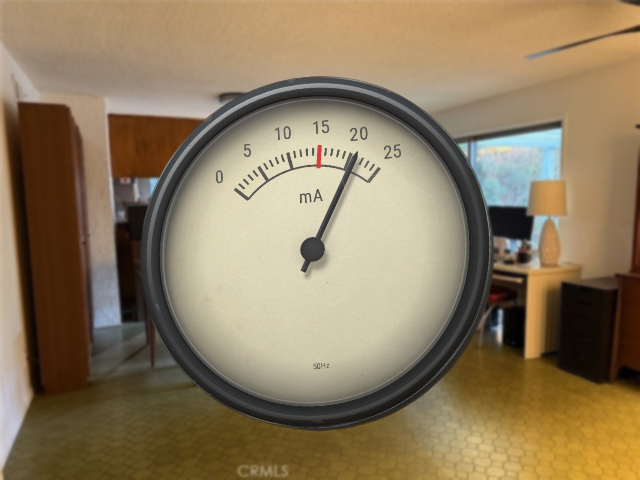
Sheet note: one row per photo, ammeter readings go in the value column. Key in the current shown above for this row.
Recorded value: 21 mA
